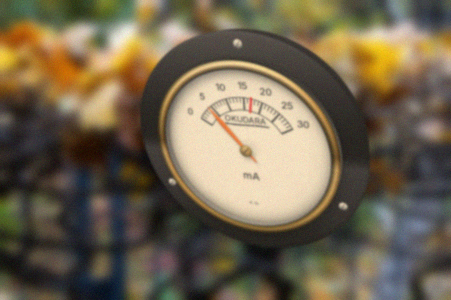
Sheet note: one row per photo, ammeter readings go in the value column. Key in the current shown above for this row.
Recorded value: 5 mA
